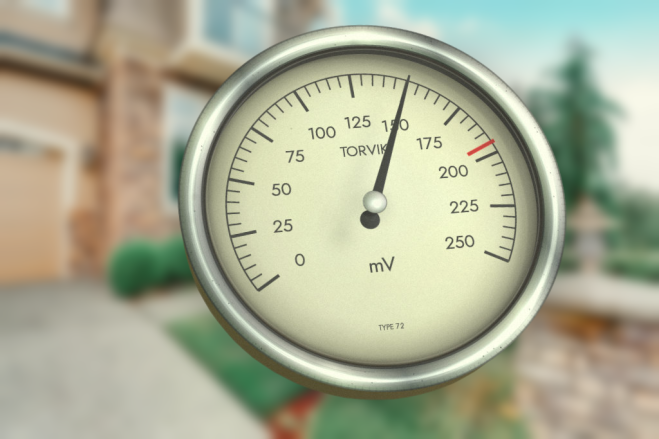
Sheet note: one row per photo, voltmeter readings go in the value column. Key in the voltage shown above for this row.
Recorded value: 150 mV
